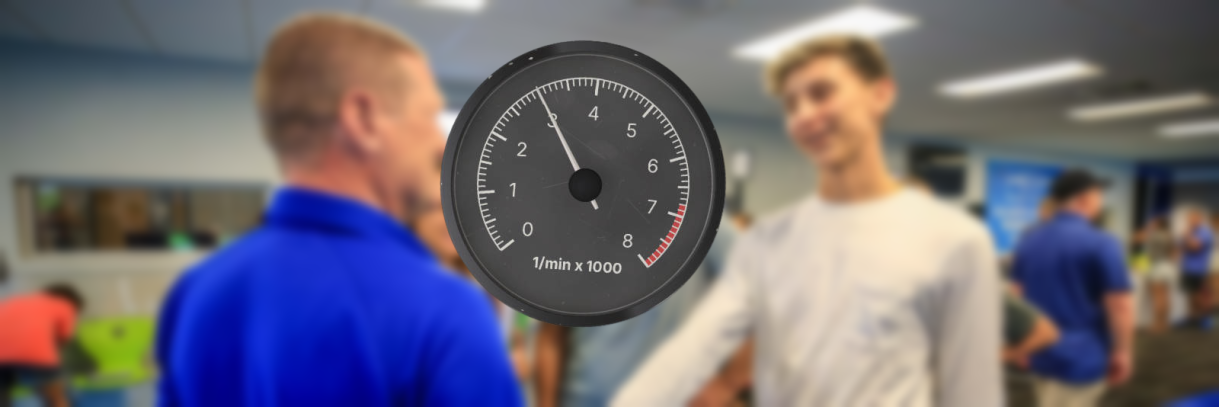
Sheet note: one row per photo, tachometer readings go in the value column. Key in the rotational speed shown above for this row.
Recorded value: 3000 rpm
